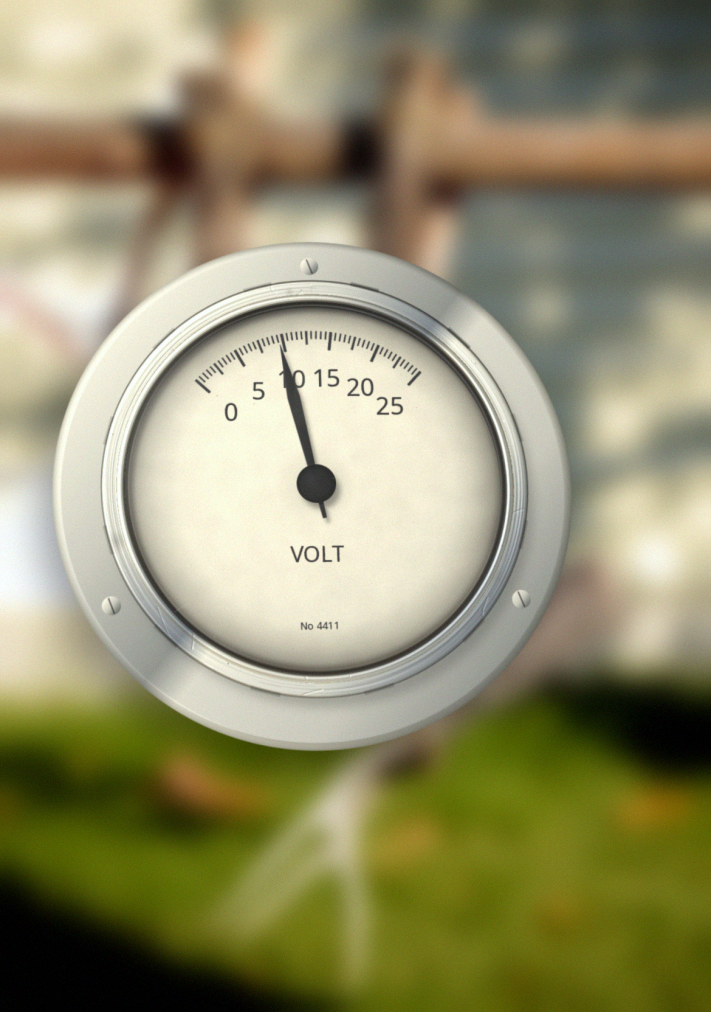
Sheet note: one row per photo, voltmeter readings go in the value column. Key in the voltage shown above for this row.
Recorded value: 9.5 V
